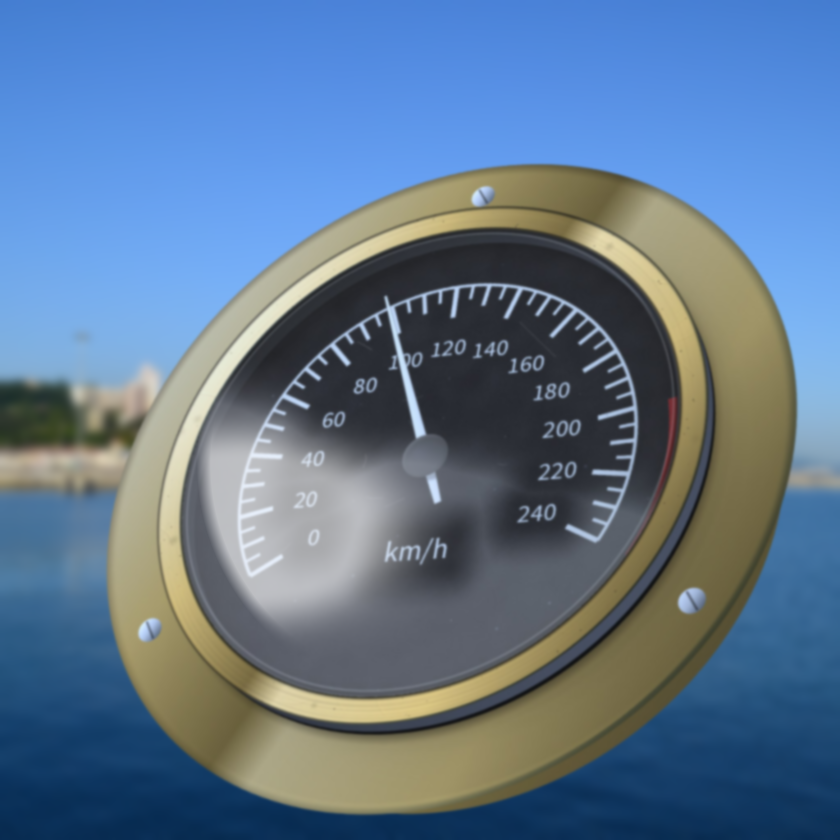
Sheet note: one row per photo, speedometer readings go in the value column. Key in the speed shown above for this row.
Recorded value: 100 km/h
